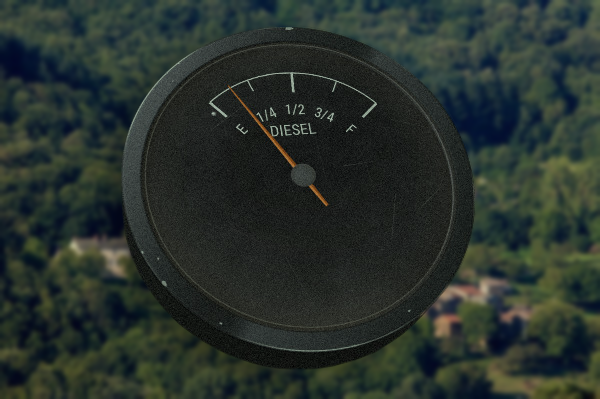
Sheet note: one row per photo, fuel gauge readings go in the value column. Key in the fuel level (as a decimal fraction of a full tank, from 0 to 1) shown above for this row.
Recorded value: 0.125
